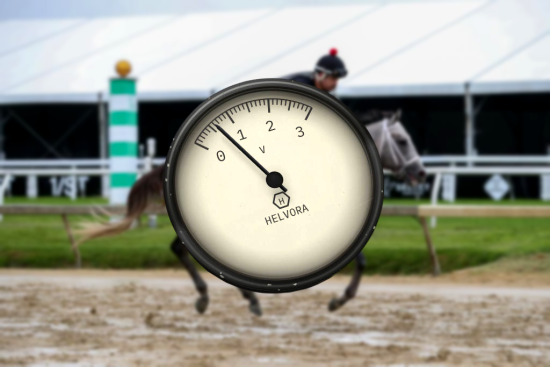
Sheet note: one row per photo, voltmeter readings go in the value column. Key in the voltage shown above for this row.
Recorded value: 0.6 V
